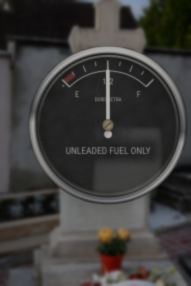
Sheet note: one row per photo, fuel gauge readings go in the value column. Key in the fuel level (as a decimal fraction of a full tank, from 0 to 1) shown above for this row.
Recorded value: 0.5
